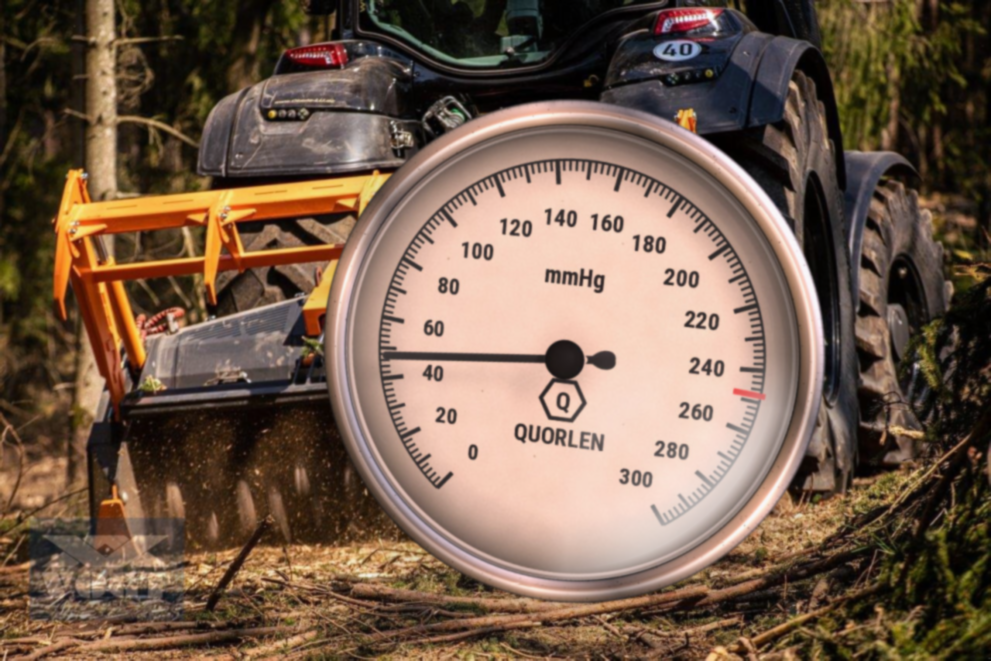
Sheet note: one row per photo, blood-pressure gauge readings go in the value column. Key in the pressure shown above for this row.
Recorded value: 48 mmHg
